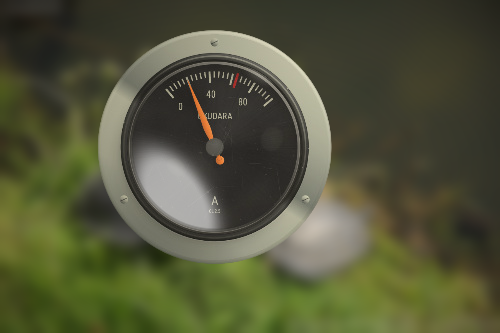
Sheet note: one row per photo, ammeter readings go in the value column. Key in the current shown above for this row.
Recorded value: 20 A
